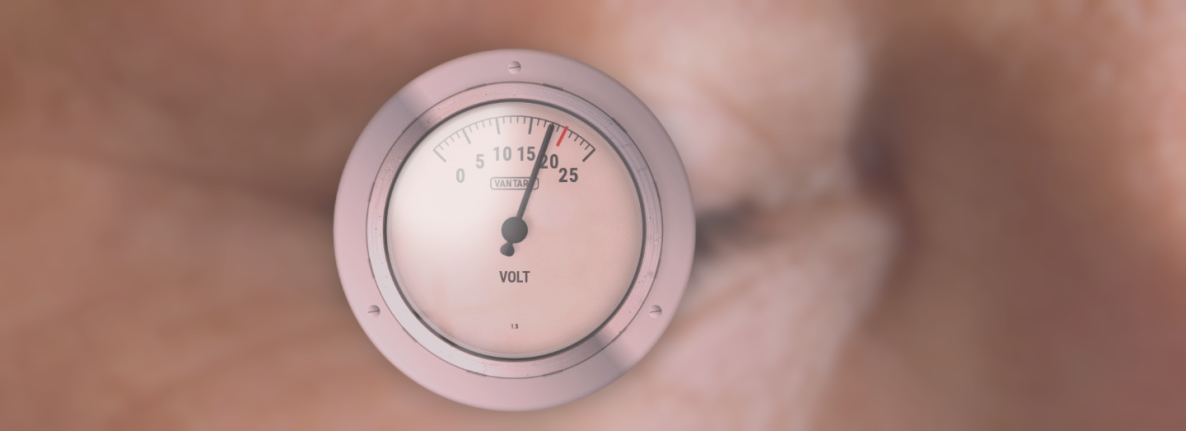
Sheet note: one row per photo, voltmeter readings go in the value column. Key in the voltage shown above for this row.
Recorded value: 18 V
